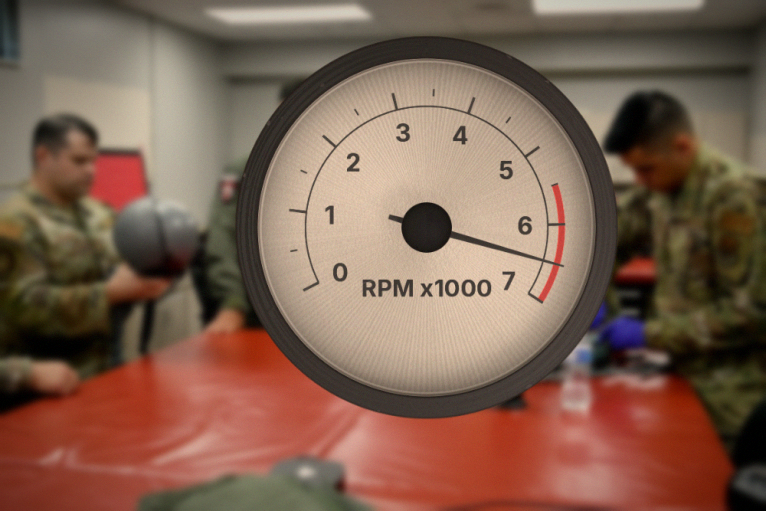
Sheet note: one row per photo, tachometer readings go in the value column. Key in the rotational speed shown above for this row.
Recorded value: 6500 rpm
